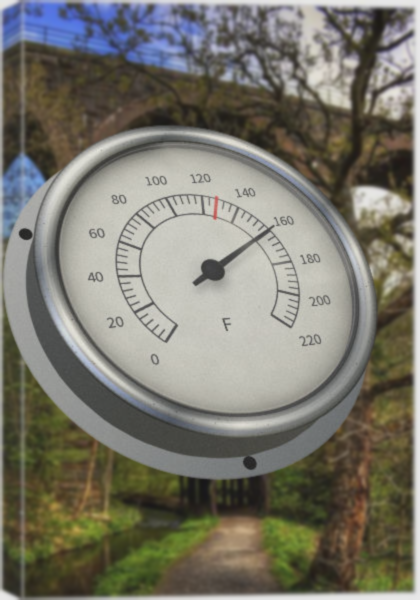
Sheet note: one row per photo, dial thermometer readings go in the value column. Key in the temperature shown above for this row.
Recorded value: 160 °F
